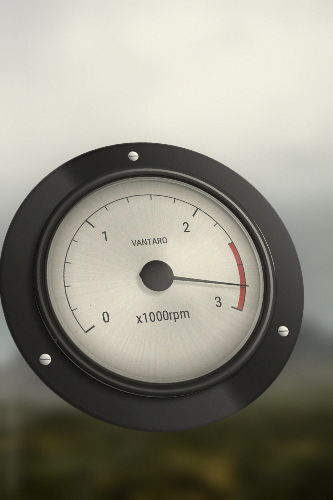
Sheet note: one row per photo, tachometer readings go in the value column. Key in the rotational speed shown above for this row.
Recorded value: 2800 rpm
